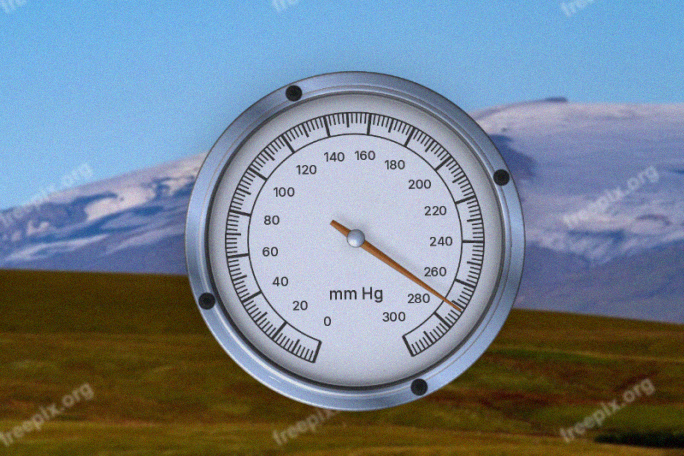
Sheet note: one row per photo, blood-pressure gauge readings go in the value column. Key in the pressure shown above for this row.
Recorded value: 272 mmHg
